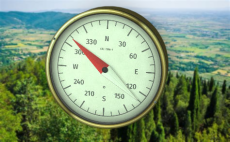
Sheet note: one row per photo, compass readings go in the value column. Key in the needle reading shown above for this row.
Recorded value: 310 °
